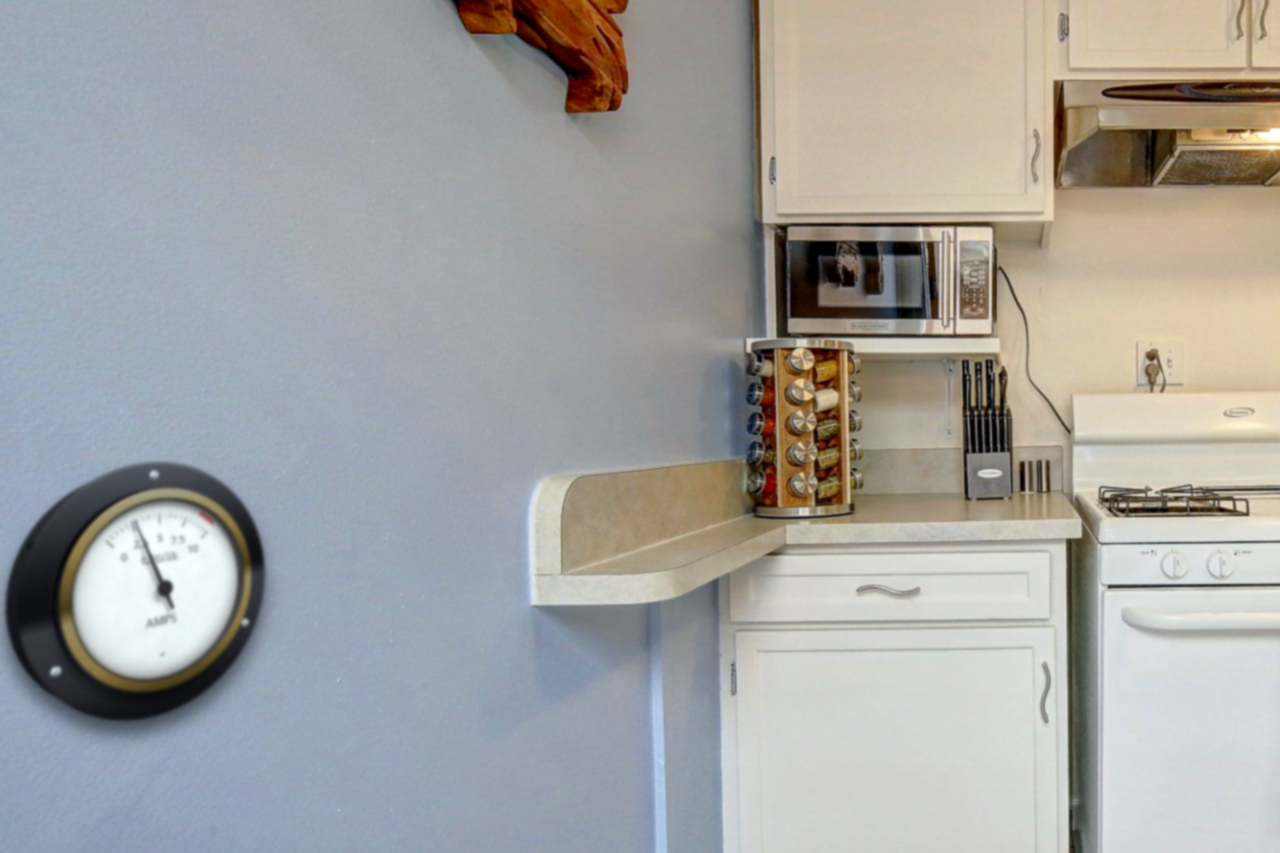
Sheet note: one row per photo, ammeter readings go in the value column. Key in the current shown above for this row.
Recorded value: 2.5 A
